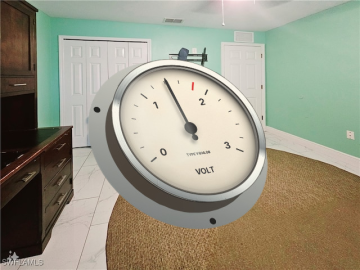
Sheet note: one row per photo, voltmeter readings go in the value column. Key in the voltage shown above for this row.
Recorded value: 1.4 V
